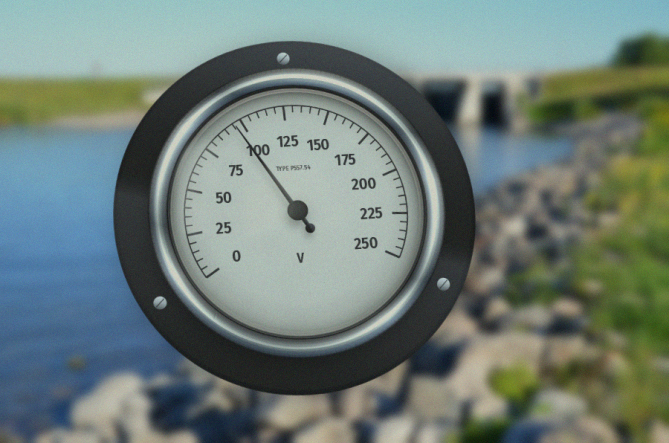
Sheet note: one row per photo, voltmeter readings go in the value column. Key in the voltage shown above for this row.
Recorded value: 95 V
